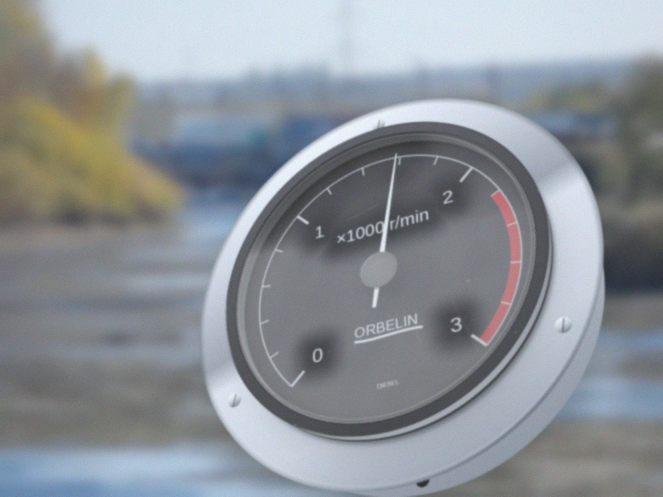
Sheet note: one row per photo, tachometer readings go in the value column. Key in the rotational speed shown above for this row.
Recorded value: 1600 rpm
